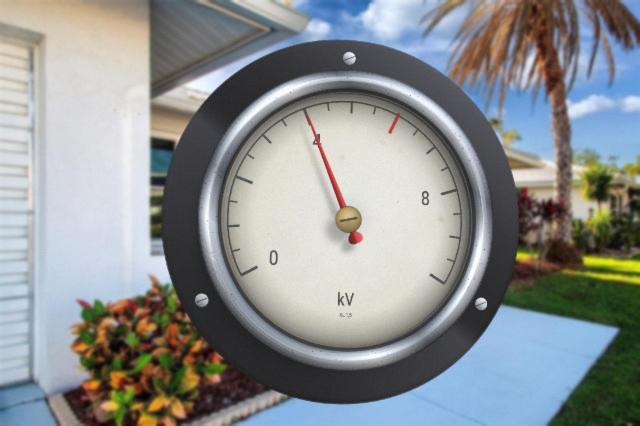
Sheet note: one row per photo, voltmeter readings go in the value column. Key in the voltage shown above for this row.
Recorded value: 4 kV
